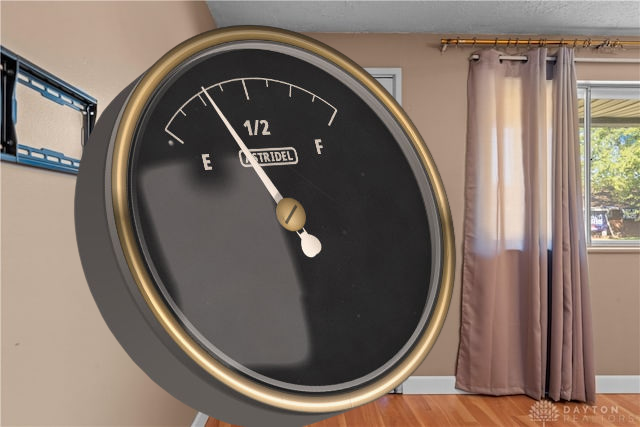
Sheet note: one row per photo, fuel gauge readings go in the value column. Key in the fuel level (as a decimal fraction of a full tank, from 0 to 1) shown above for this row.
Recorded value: 0.25
